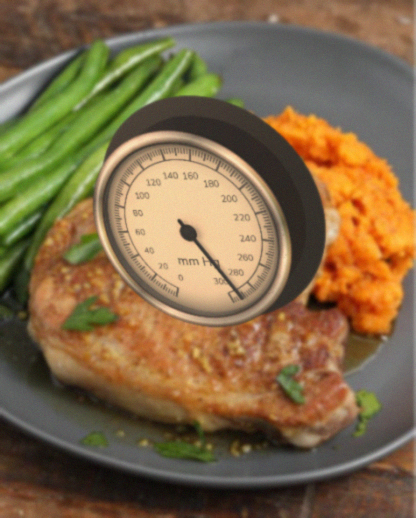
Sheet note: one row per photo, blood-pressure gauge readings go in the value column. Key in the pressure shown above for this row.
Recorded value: 290 mmHg
